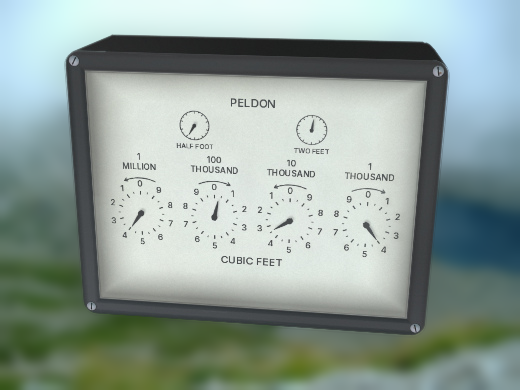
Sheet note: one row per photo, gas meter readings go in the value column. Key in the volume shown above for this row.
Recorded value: 403400 ft³
